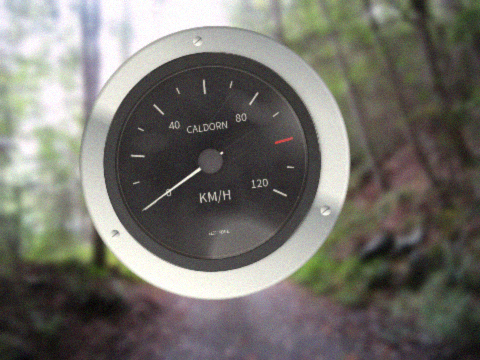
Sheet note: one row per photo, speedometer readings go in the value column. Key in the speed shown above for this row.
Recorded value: 0 km/h
